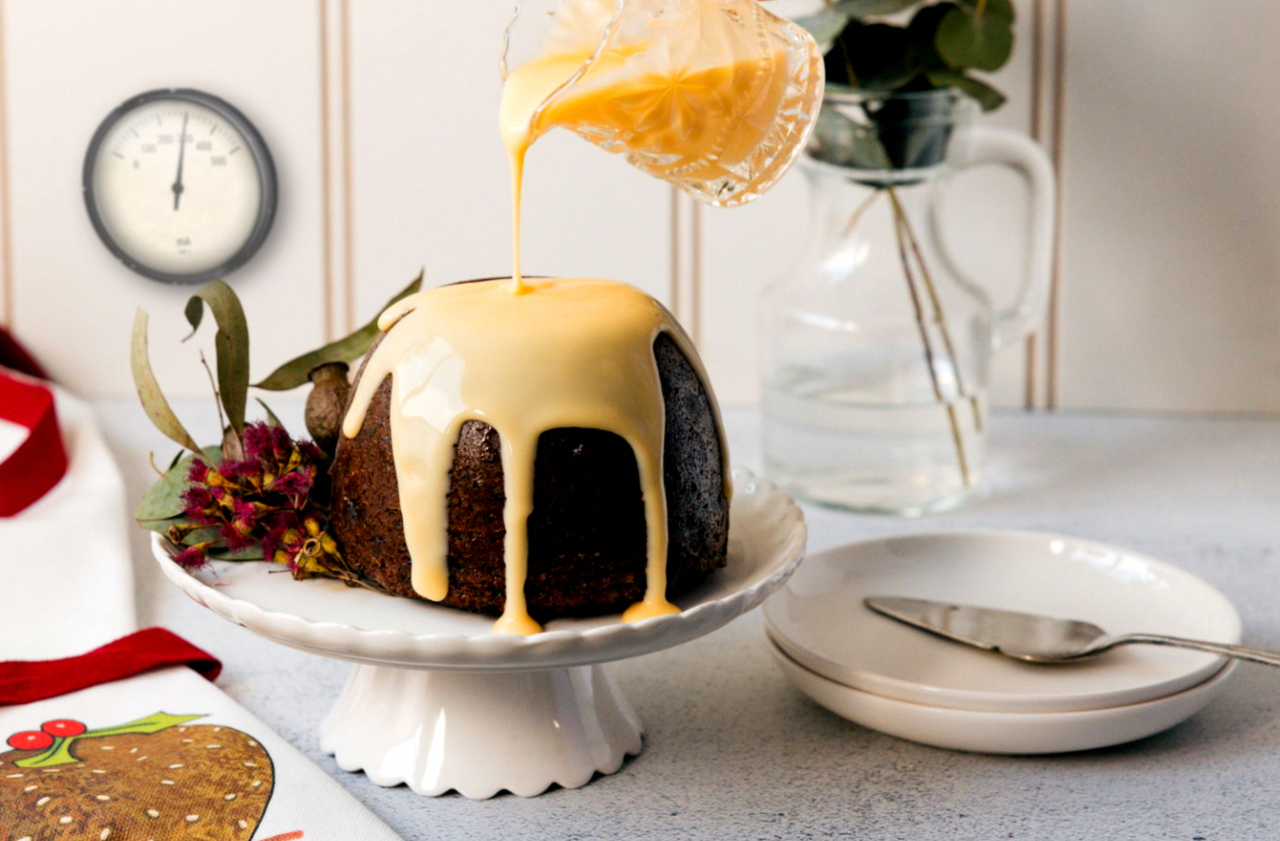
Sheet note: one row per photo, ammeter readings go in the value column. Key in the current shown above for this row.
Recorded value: 300 mA
